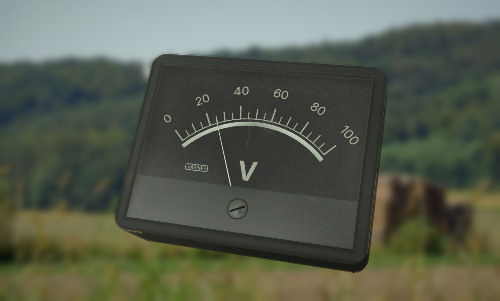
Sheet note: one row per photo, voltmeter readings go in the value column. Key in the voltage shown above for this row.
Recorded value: 25 V
